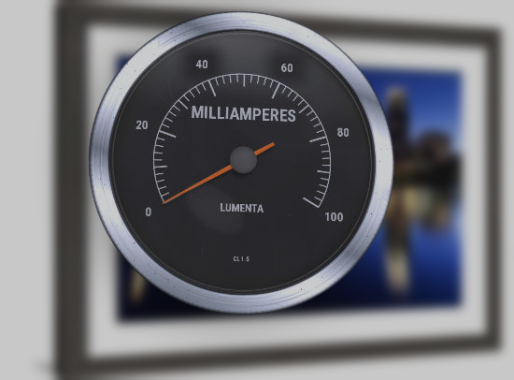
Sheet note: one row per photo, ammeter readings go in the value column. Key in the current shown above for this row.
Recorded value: 0 mA
